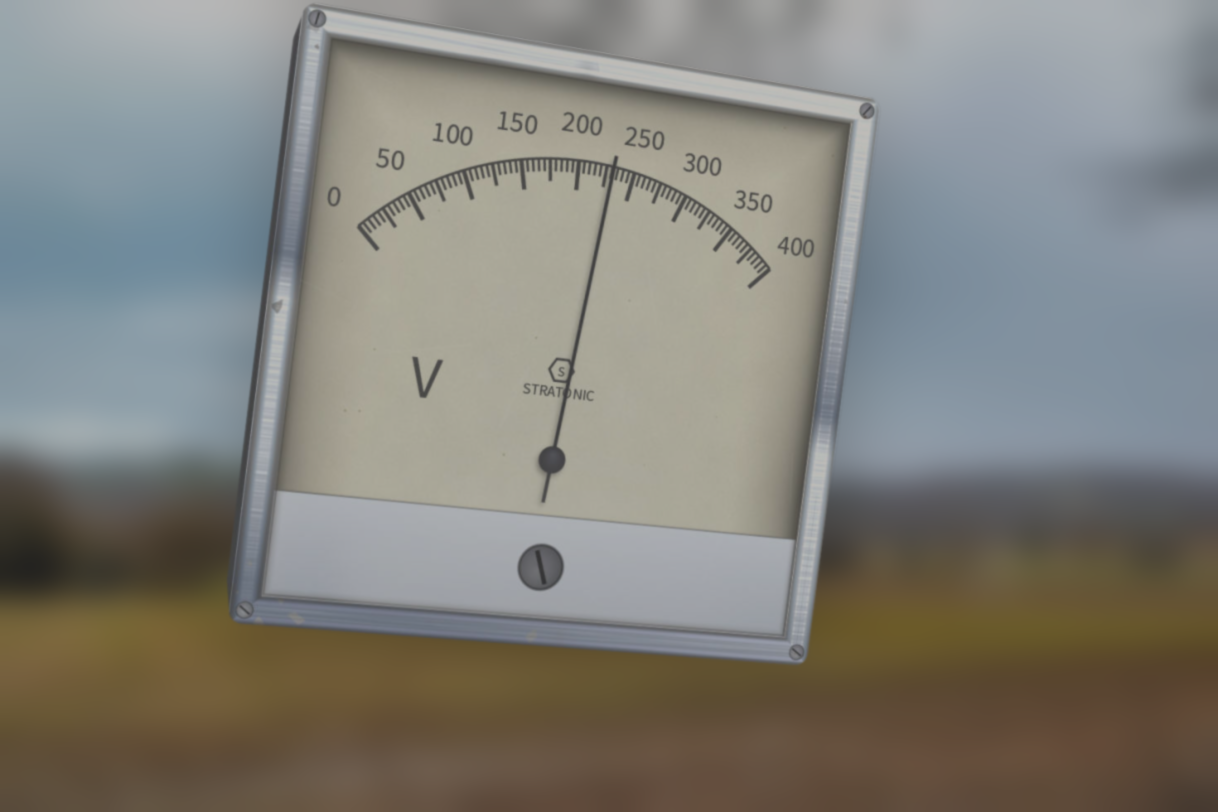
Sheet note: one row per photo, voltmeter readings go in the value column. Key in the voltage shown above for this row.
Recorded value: 230 V
